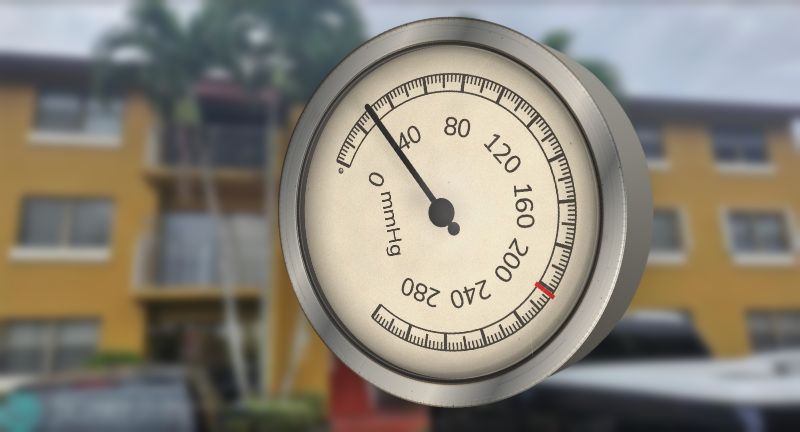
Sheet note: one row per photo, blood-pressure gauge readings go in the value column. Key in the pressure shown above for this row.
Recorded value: 30 mmHg
